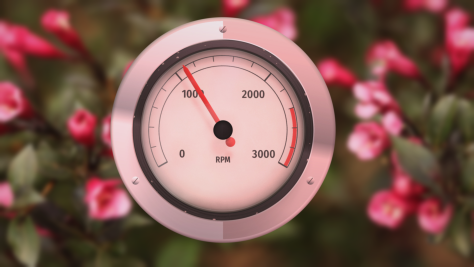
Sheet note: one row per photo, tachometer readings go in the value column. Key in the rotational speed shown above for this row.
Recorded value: 1100 rpm
